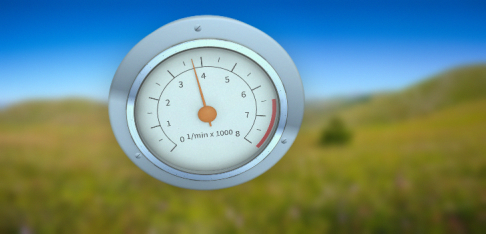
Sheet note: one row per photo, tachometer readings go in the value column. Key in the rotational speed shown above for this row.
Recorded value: 3750 rpm
